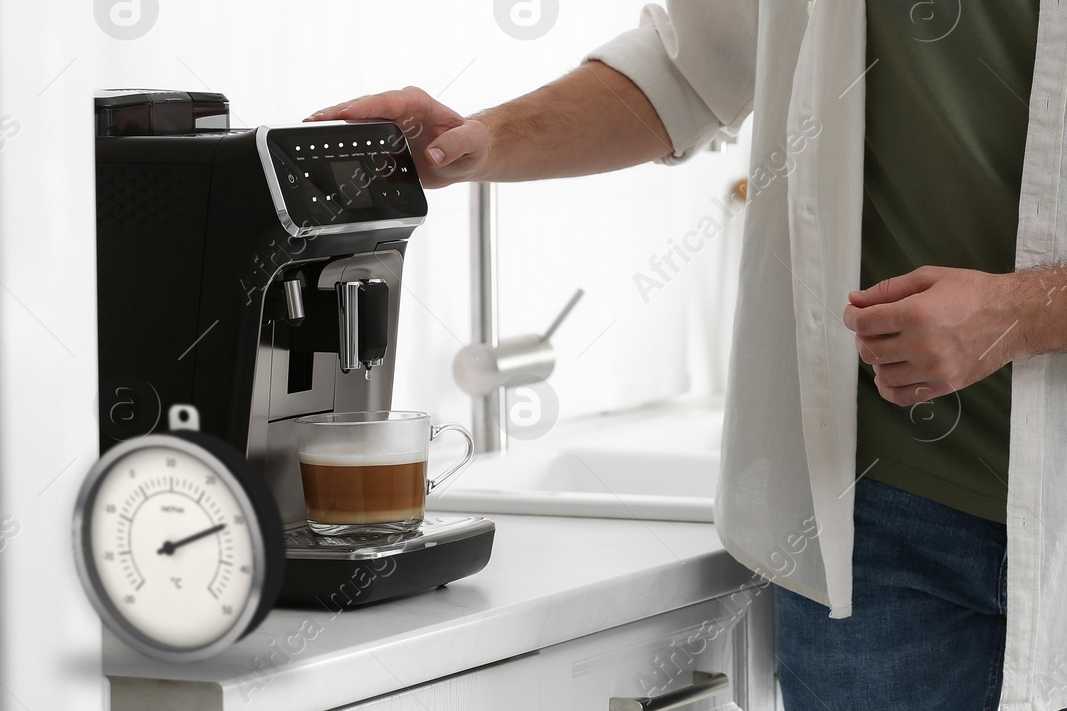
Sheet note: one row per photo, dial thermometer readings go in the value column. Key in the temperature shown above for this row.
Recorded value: 30 °C
